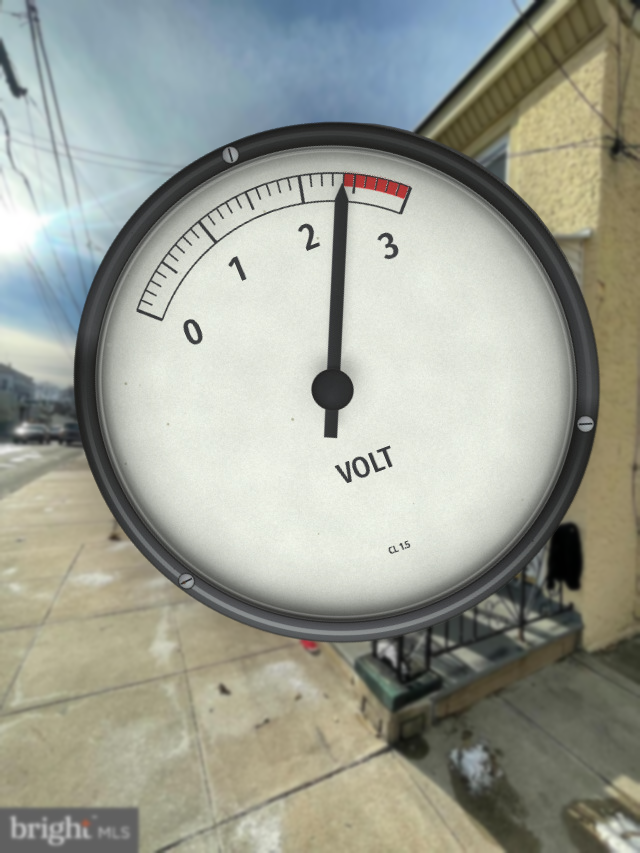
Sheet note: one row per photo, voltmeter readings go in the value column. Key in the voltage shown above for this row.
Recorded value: 2.4 V
